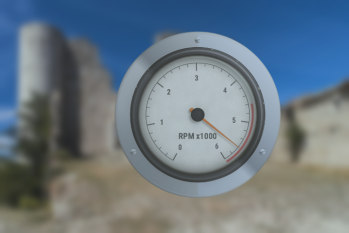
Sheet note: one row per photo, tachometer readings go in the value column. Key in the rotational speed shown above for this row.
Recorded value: 5600 rpm
